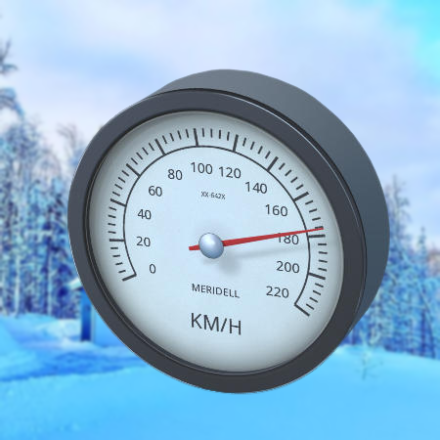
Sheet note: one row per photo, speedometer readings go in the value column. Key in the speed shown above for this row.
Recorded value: 176 km/h
